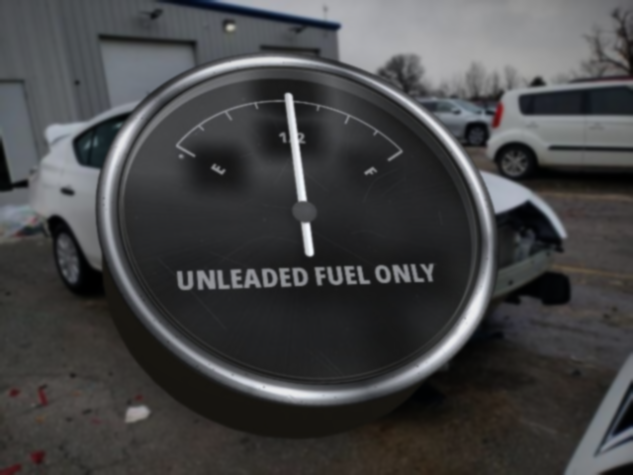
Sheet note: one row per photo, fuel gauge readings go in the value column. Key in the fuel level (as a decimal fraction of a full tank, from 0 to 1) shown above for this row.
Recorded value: 0.5
